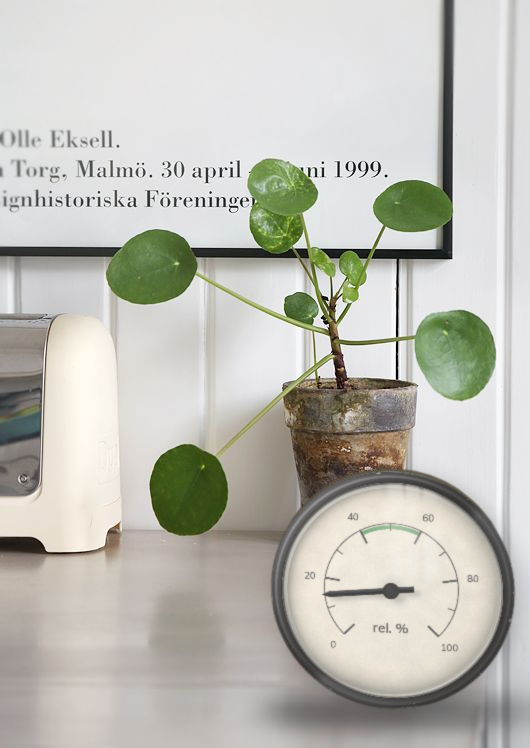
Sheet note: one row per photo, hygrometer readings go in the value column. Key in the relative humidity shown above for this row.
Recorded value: 15 %
